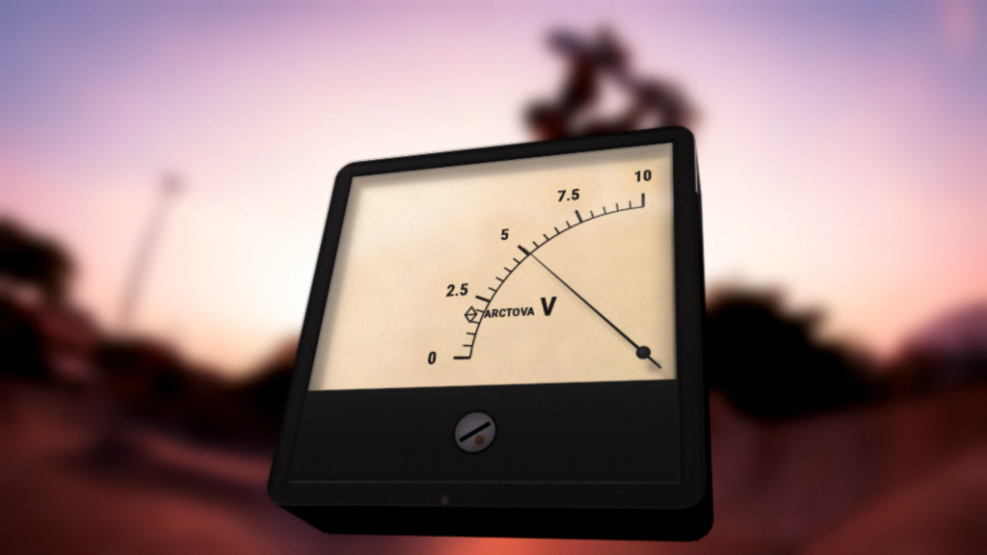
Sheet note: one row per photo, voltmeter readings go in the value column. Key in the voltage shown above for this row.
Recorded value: 5 V
